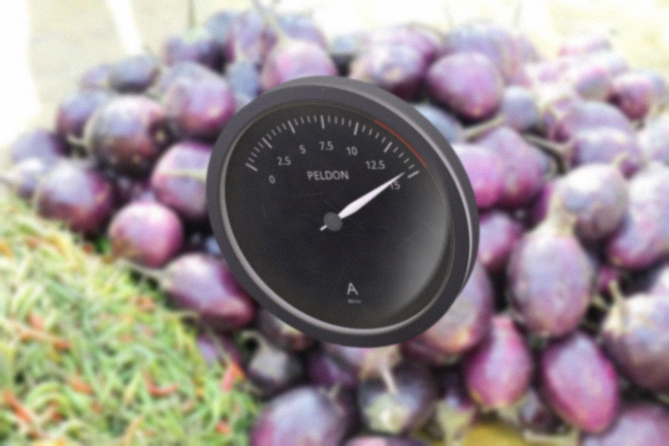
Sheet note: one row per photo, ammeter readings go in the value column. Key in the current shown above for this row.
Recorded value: 14.5 A
